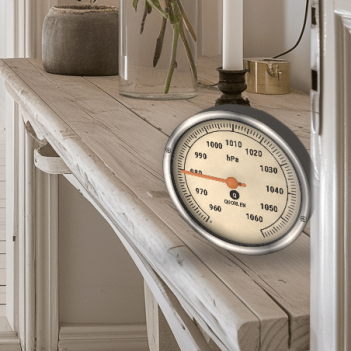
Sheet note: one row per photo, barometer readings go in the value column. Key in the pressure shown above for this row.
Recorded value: 980 hPa
